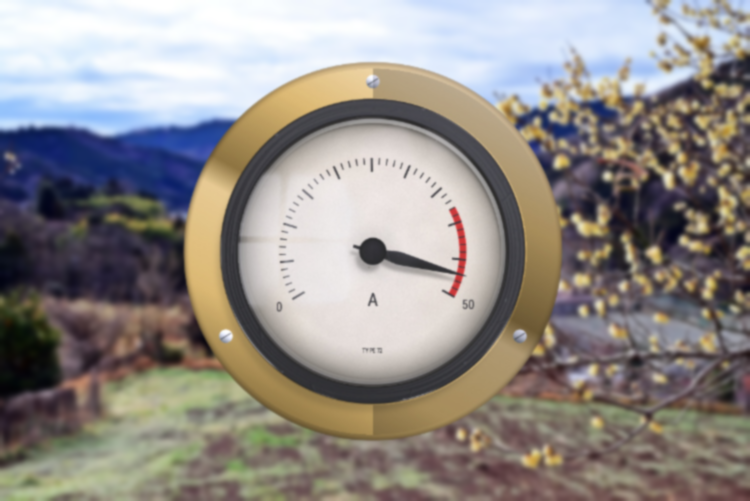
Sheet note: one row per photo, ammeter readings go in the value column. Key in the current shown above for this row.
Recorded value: 47 A
